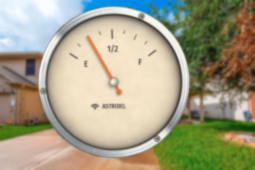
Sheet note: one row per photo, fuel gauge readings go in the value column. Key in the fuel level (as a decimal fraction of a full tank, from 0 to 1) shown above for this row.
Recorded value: 0.25
